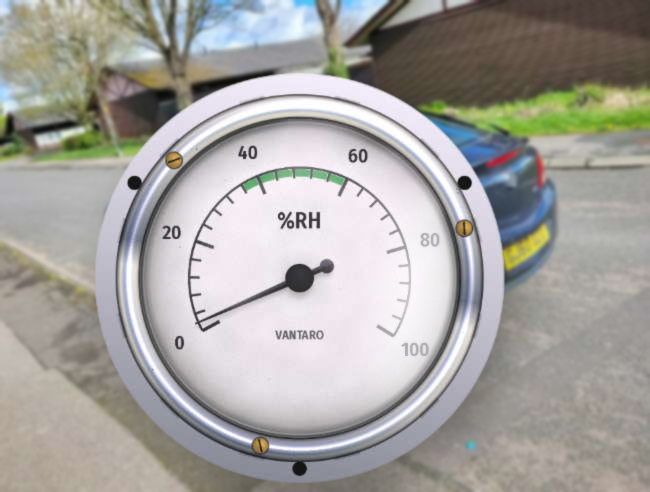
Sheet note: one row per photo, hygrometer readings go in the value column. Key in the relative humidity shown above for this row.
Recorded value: 2 %
